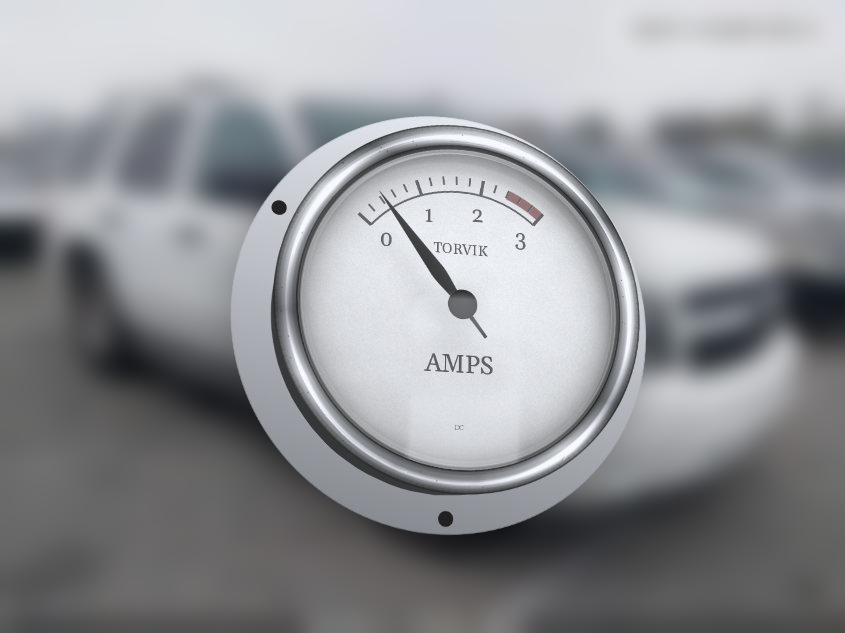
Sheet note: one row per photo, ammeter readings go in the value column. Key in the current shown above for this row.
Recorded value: 0.4 A
